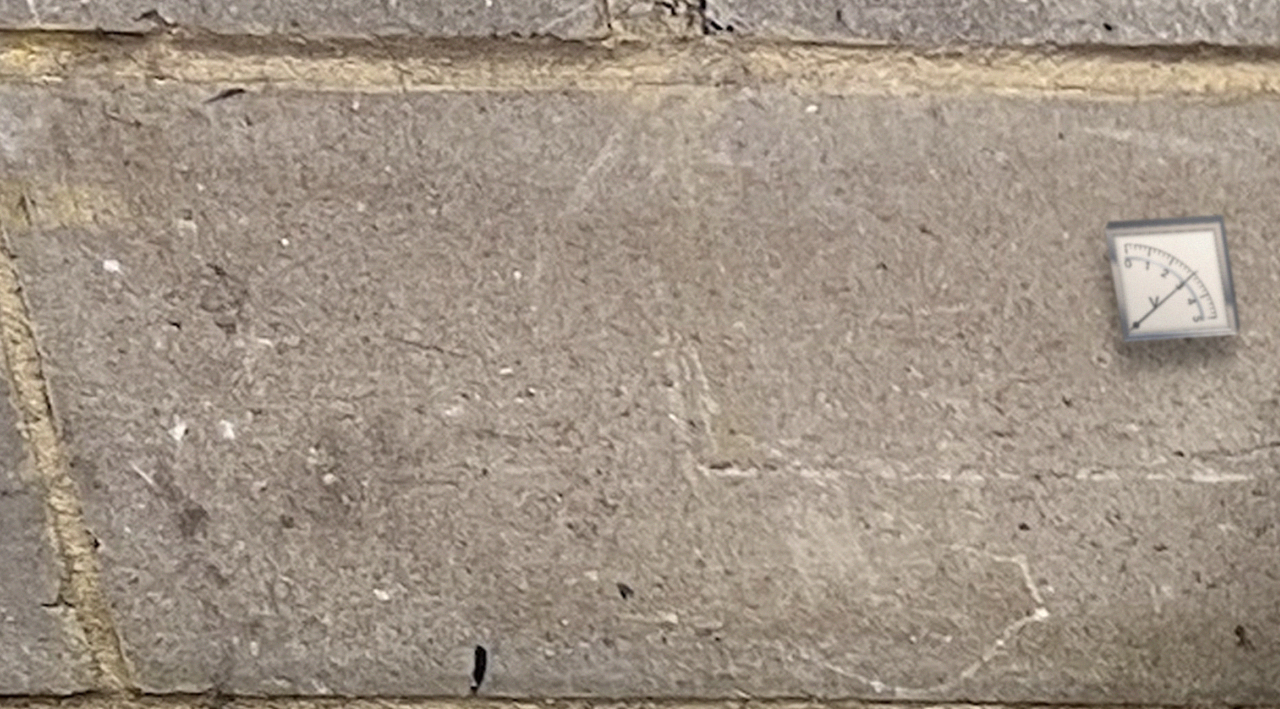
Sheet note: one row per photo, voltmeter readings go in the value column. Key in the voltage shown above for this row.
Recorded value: 3 V
